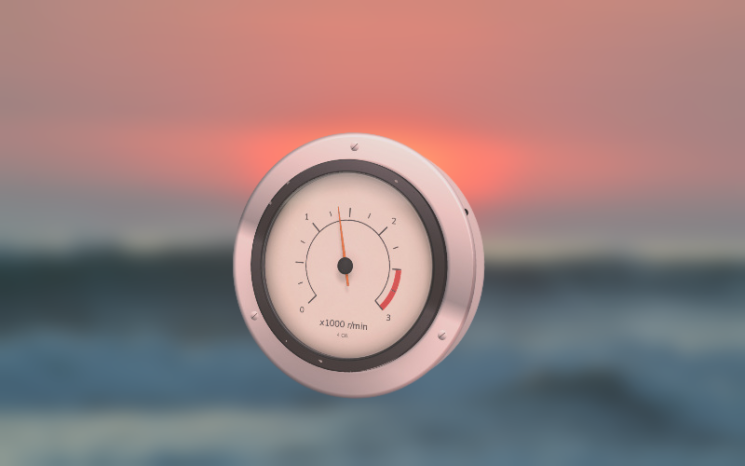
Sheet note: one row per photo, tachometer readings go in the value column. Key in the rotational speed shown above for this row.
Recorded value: 1375 rpm
